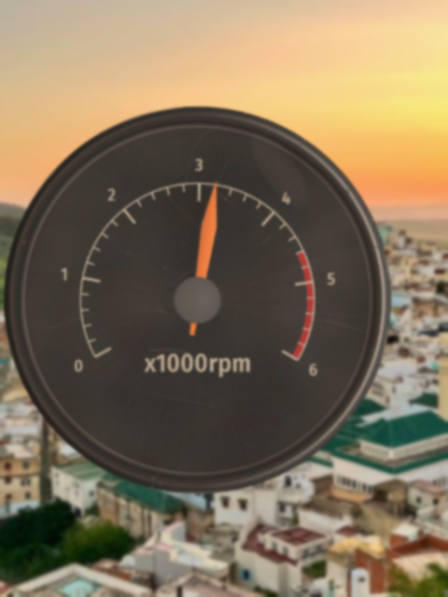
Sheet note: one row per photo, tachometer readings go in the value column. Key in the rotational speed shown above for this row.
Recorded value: 3200 rpm
